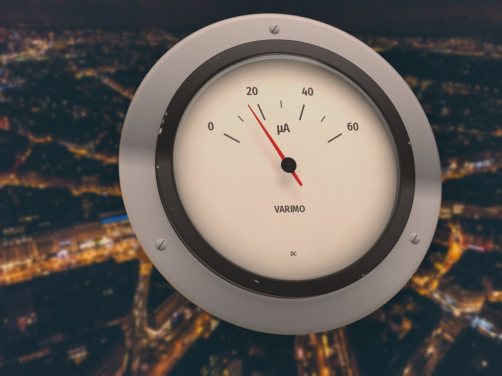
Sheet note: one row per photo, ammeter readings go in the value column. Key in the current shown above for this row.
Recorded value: 15 µA
